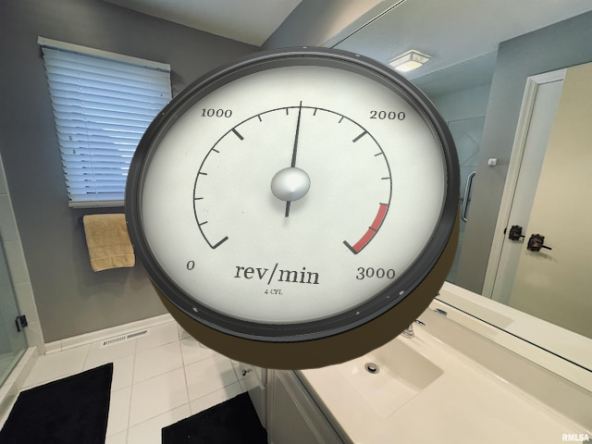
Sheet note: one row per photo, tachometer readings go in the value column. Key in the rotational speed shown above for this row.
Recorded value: 1500 rpm
